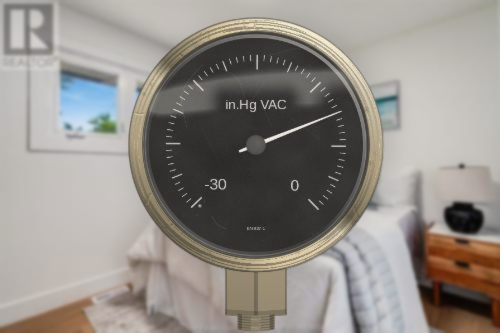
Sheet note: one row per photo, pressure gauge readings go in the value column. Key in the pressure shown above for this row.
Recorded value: -7.5 inHg
